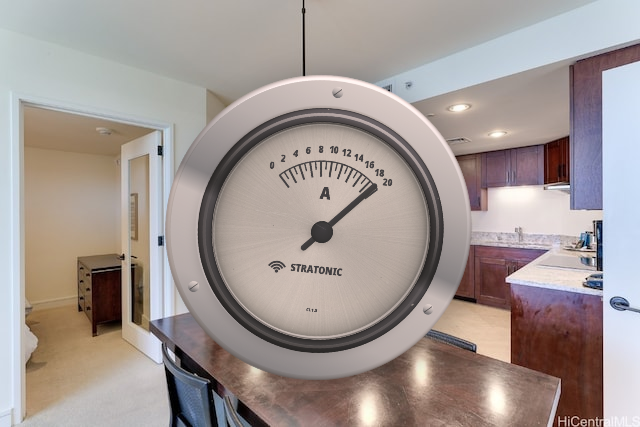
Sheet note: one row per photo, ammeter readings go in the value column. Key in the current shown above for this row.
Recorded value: 19 A
